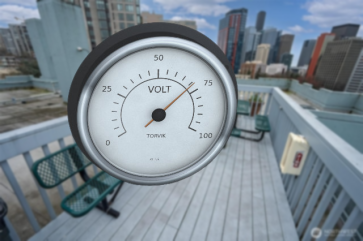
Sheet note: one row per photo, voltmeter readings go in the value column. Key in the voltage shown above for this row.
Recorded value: 70 V
